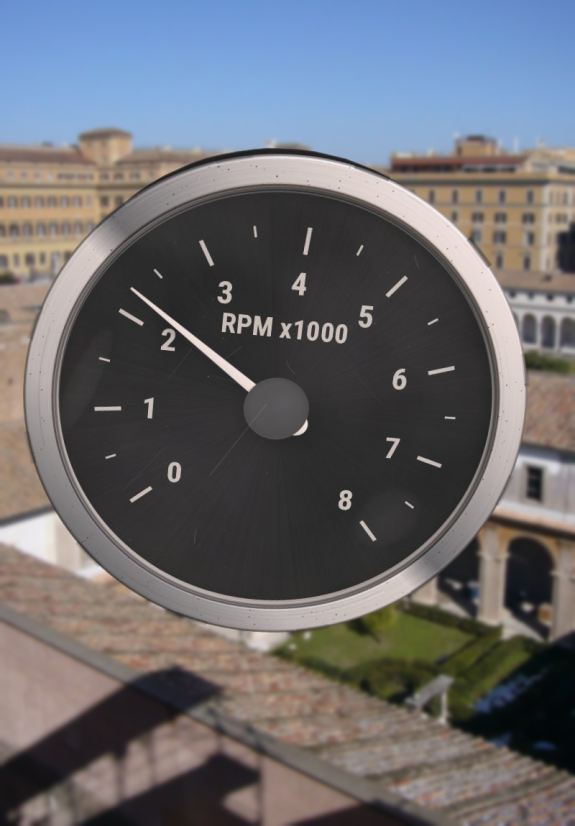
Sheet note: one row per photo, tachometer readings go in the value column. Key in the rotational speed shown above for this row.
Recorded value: 2250 rpm
